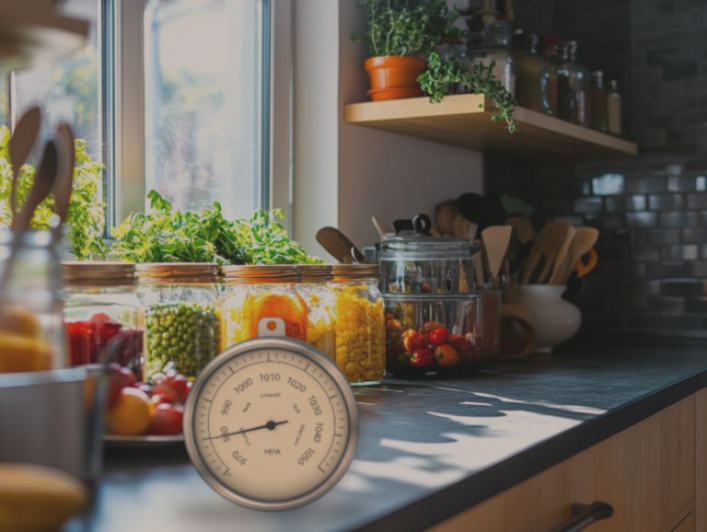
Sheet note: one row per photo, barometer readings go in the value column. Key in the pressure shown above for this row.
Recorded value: 980 hPa
